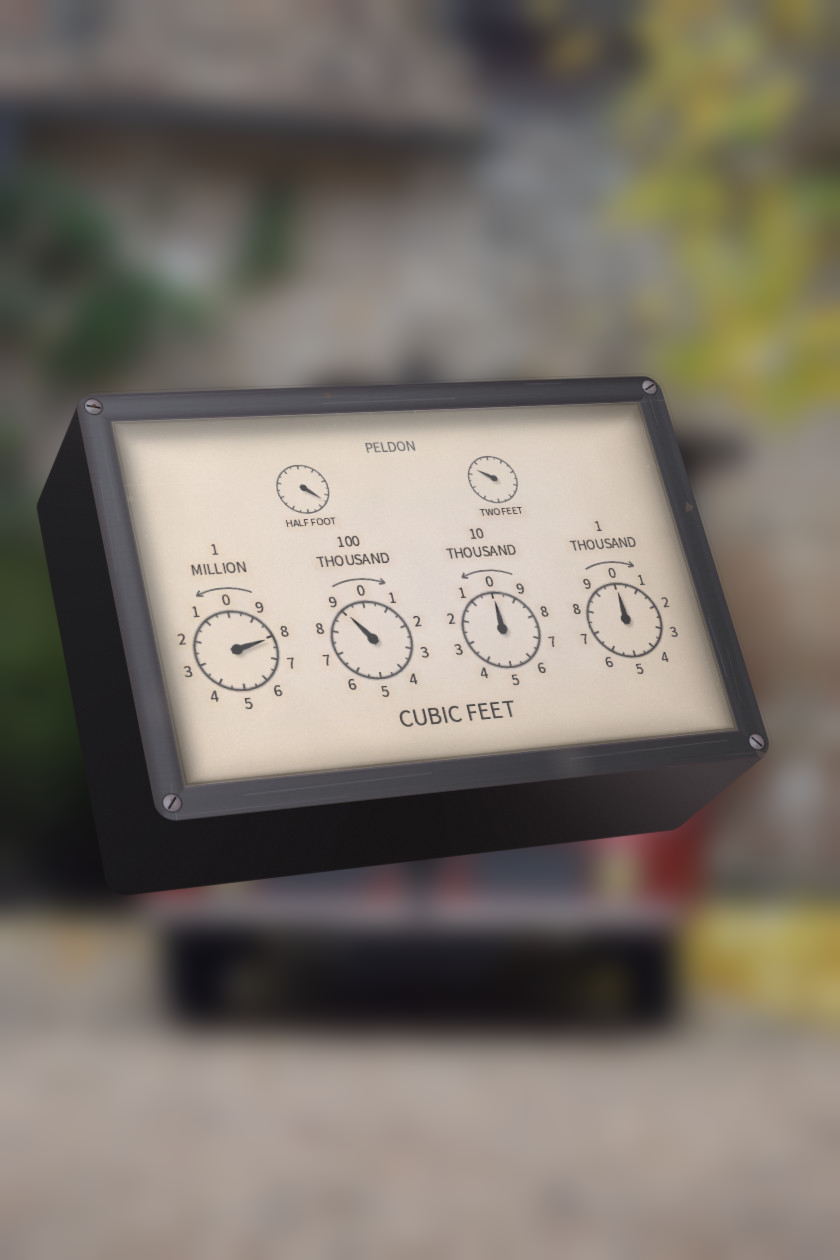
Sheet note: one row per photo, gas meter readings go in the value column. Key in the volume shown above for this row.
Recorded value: 790000 ft³
